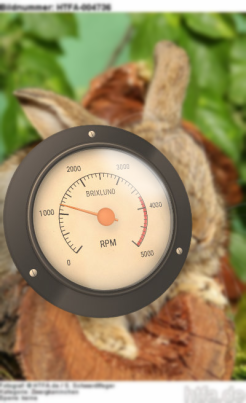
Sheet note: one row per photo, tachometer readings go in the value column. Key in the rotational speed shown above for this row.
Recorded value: 1200 rpm
